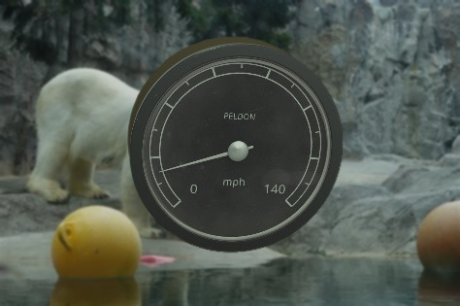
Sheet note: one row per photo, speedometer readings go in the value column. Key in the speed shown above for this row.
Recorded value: 15 mph
